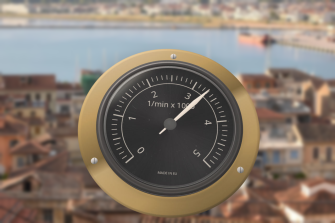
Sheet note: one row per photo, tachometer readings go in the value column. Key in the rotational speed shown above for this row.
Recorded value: 3300 rpm
